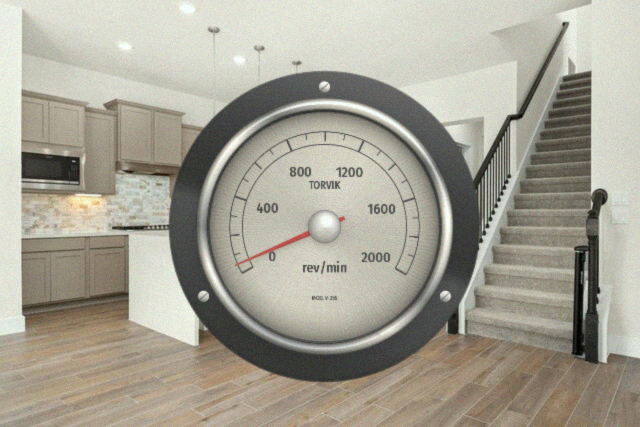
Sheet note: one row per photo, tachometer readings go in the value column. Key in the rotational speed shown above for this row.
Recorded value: 50 rpm
